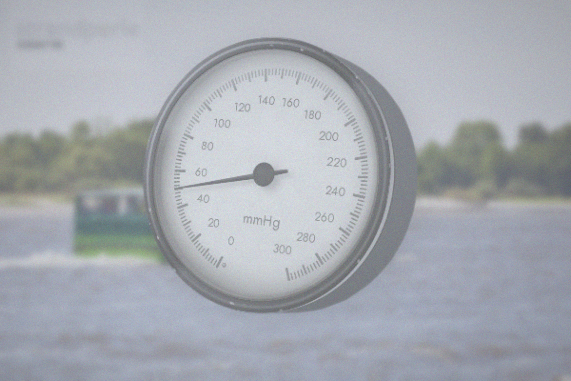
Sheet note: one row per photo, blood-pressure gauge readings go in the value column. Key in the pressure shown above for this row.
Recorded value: 50 mmHg
